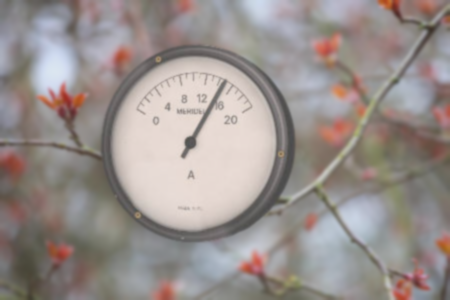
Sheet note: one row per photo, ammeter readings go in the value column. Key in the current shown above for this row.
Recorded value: 15 A
